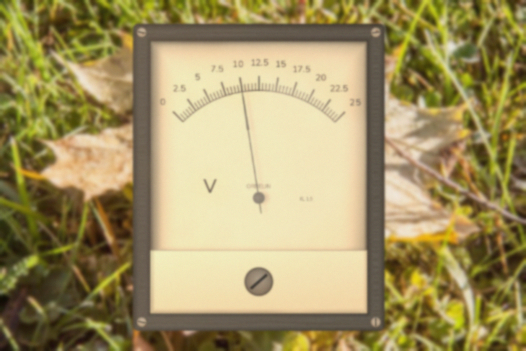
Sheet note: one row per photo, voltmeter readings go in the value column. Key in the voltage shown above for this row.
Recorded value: 10 V
